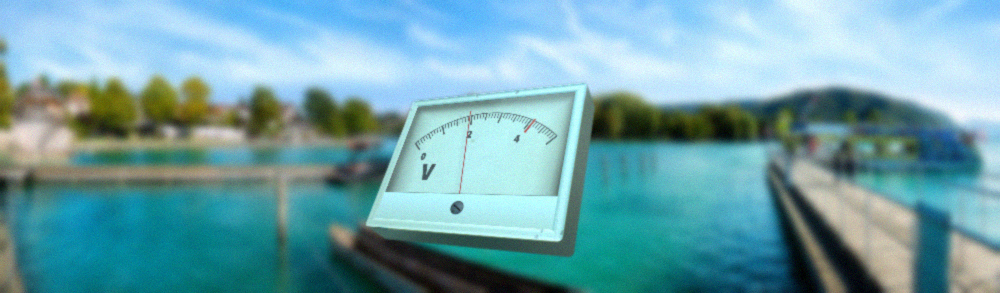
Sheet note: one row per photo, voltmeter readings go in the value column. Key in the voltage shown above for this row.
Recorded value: 2 V
